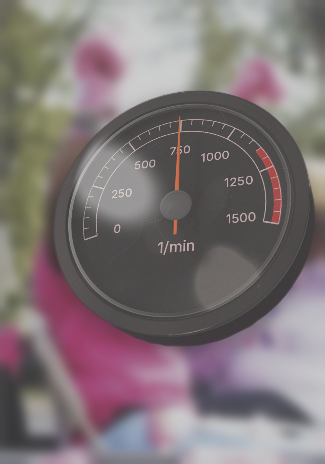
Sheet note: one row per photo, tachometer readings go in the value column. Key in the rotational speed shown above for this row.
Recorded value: 750 rpm
